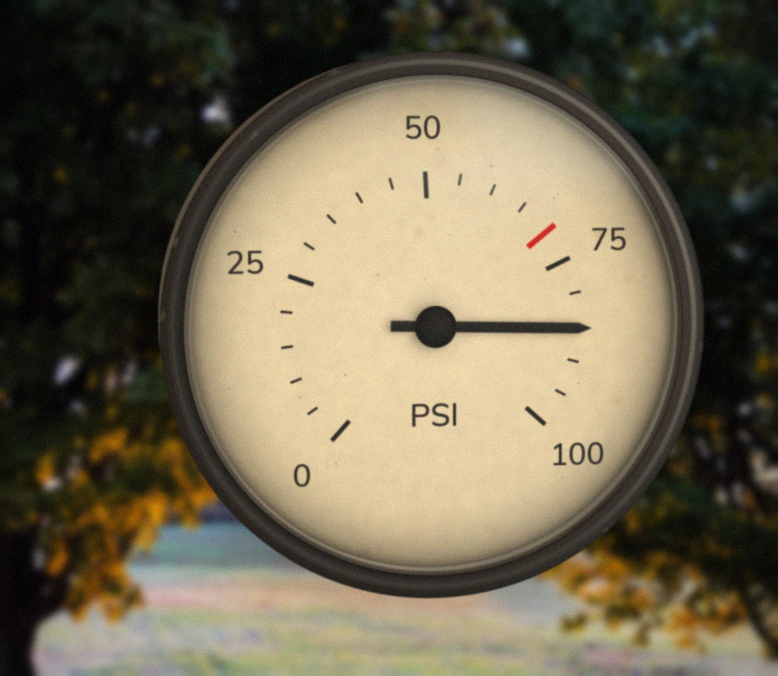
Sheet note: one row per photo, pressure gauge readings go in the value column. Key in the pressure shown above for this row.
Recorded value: 85 psi
